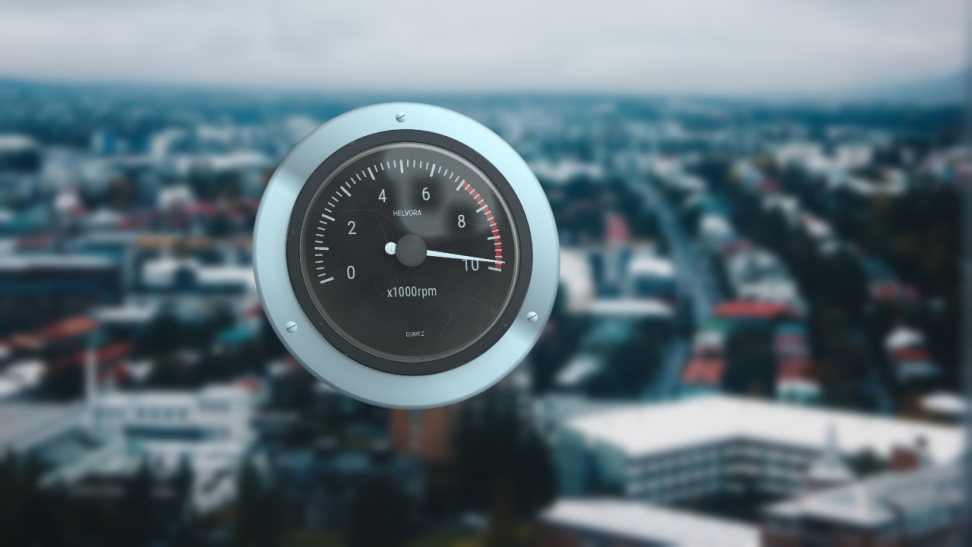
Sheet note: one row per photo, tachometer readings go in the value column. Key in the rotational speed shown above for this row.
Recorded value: 9800 rpm
